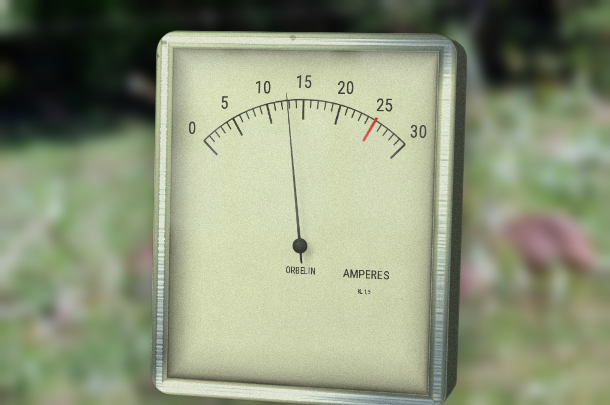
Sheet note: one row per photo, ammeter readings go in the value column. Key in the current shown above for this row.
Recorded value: 13 A
